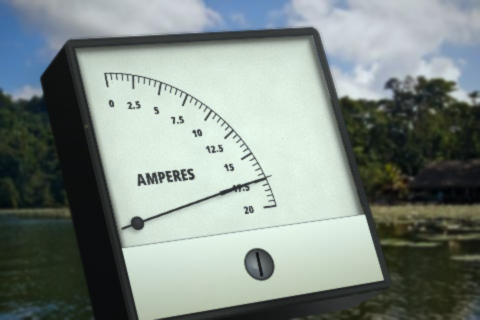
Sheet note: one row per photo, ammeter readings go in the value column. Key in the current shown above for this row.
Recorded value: 17.5 A
